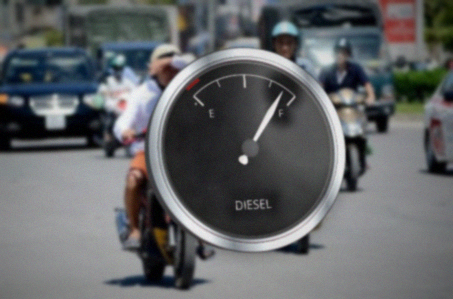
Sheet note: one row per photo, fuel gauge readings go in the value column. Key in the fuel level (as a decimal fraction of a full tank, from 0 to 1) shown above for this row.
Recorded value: 0.875
